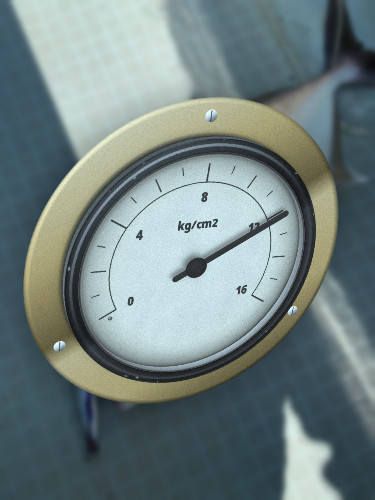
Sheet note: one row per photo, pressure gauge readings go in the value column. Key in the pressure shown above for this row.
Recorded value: 12 kg/cm²
